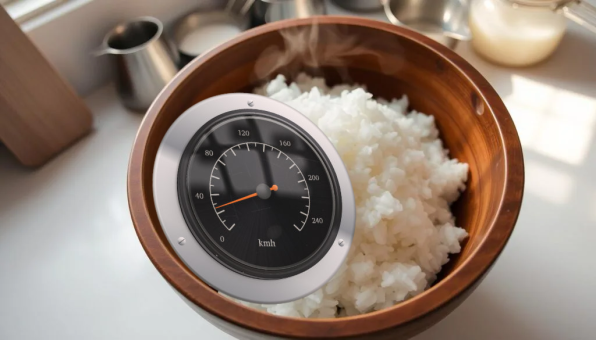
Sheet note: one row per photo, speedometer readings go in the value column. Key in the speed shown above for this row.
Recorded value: 25 km/h
